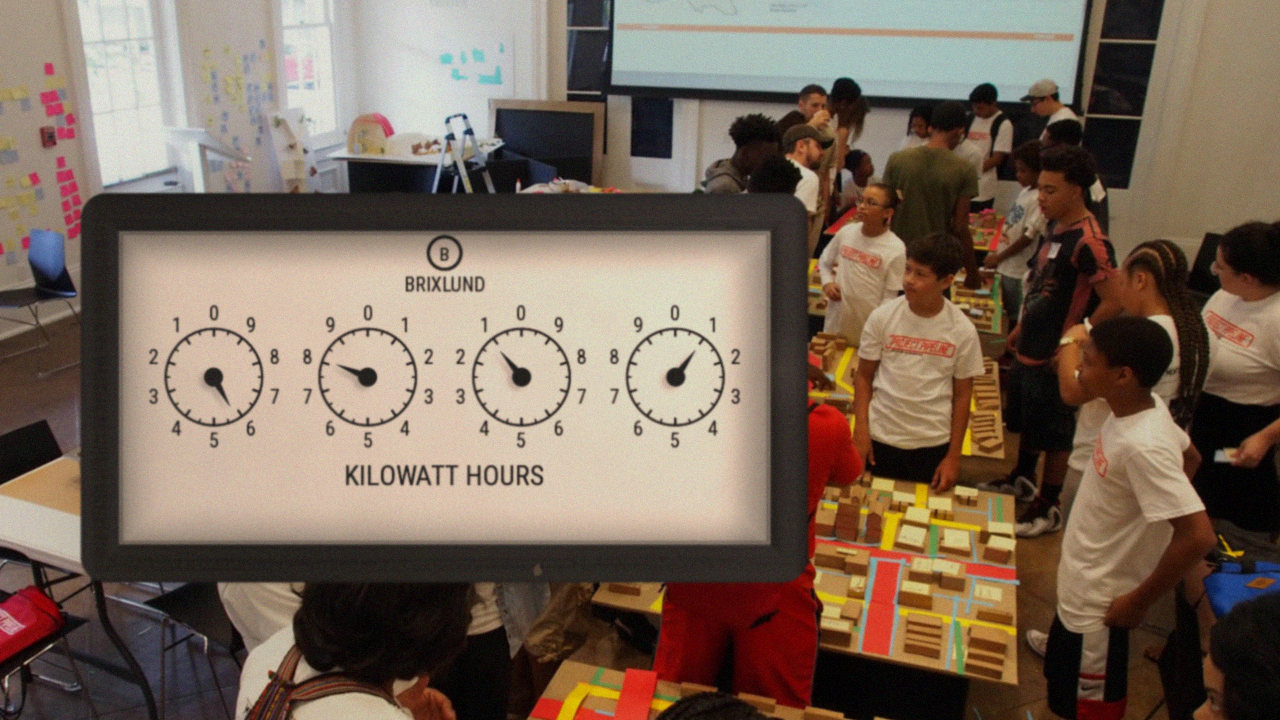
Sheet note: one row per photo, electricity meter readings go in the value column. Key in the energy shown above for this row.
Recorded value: 5811 kWh
